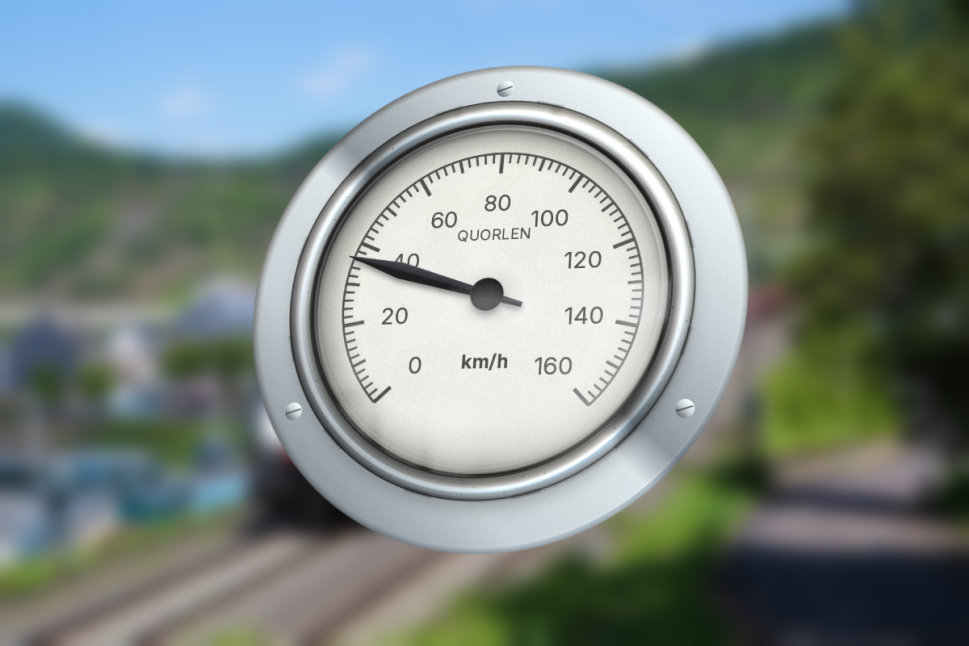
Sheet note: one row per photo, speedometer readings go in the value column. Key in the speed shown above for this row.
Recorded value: 36 km/h
